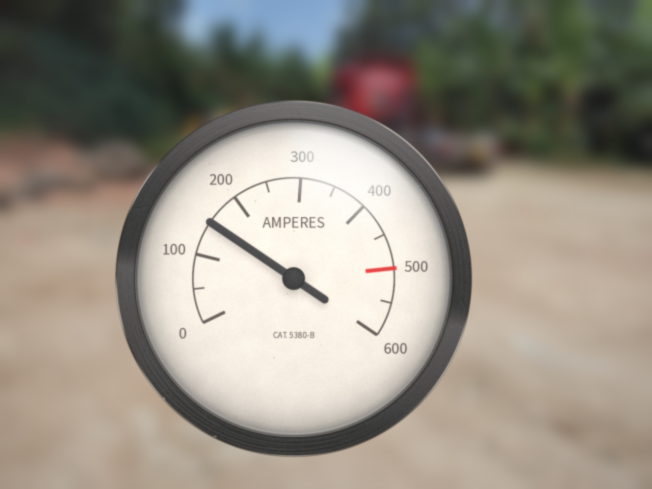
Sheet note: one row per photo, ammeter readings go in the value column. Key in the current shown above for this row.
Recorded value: 150 A
